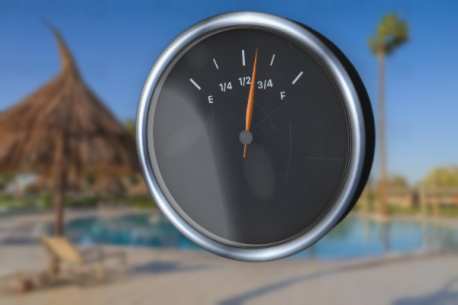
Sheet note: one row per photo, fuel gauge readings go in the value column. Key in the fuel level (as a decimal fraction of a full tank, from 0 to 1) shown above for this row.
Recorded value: 0.625
